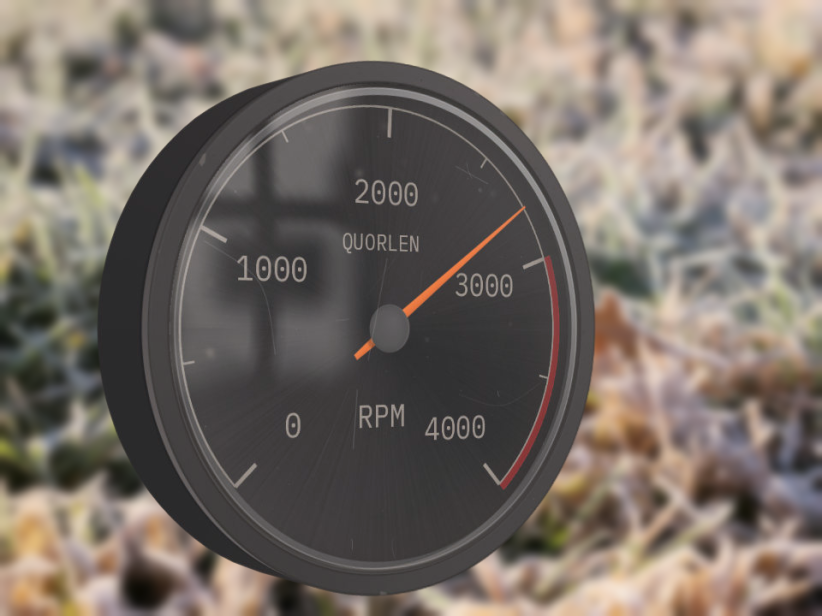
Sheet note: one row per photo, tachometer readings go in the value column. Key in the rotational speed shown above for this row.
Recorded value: 2750 rpm
